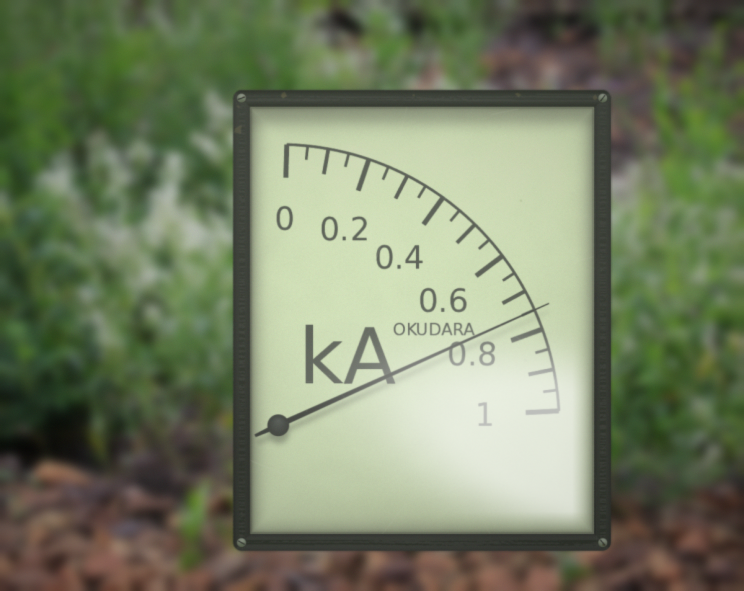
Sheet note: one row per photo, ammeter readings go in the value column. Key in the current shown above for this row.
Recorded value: 0.75 kA
